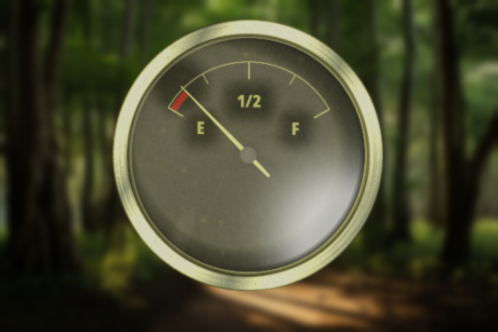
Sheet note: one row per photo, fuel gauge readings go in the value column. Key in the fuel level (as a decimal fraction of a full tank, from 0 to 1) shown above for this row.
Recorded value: 0.125
